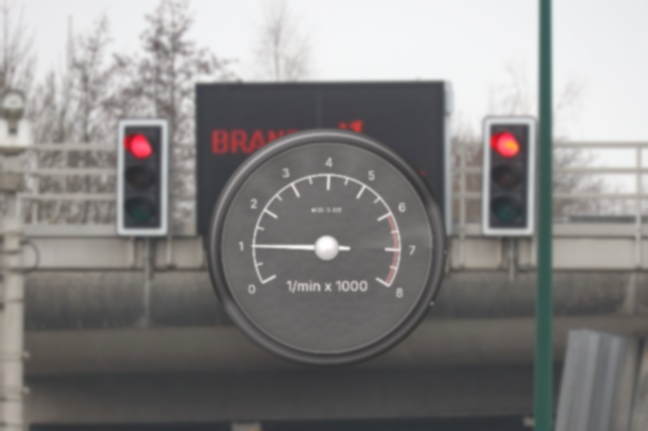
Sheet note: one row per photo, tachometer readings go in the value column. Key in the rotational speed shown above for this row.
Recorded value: 1000 rpm
